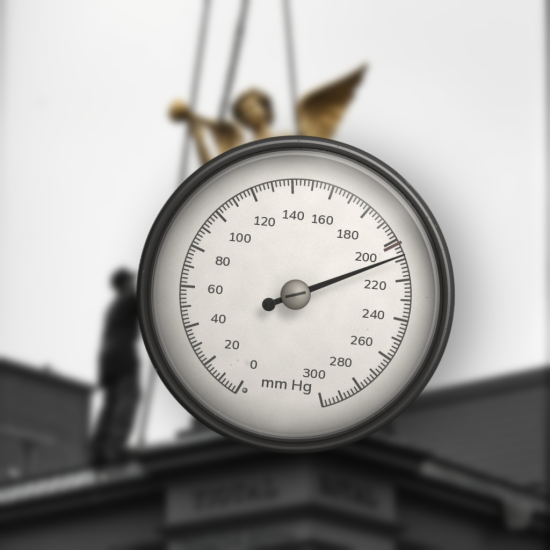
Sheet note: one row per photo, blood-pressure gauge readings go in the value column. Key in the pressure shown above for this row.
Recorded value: 208 mmHg
